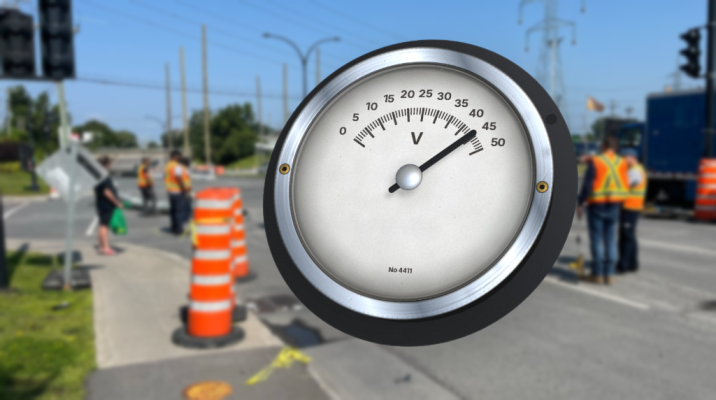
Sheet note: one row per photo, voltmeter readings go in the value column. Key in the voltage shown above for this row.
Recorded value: 45 V
